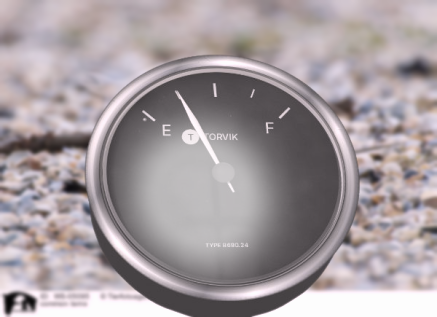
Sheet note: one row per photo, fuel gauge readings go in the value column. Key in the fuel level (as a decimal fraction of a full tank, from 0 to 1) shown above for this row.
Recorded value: 0.25
